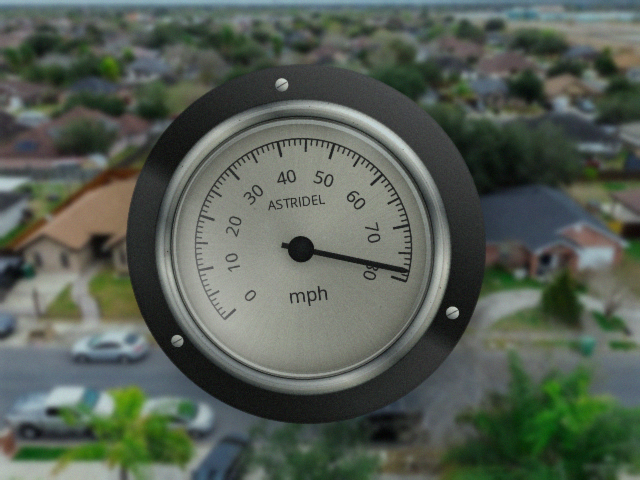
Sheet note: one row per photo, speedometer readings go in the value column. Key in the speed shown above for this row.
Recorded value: 78 mph
